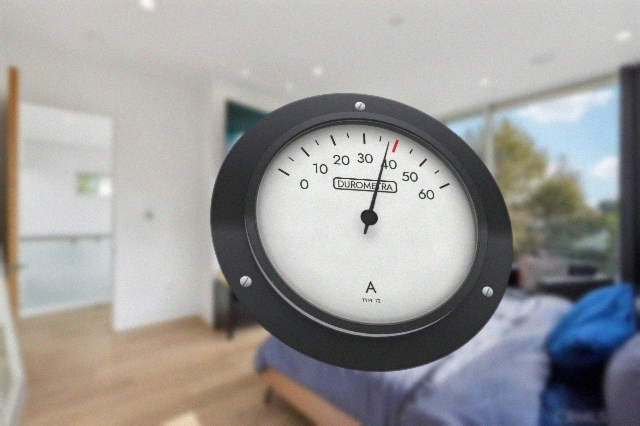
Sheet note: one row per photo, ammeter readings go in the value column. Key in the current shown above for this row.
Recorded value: 37.5 A
